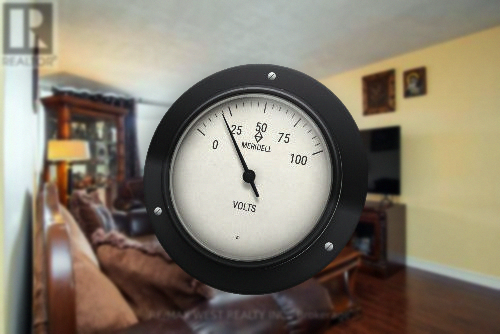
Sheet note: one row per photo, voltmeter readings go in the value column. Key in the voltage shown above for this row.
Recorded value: 20 V
